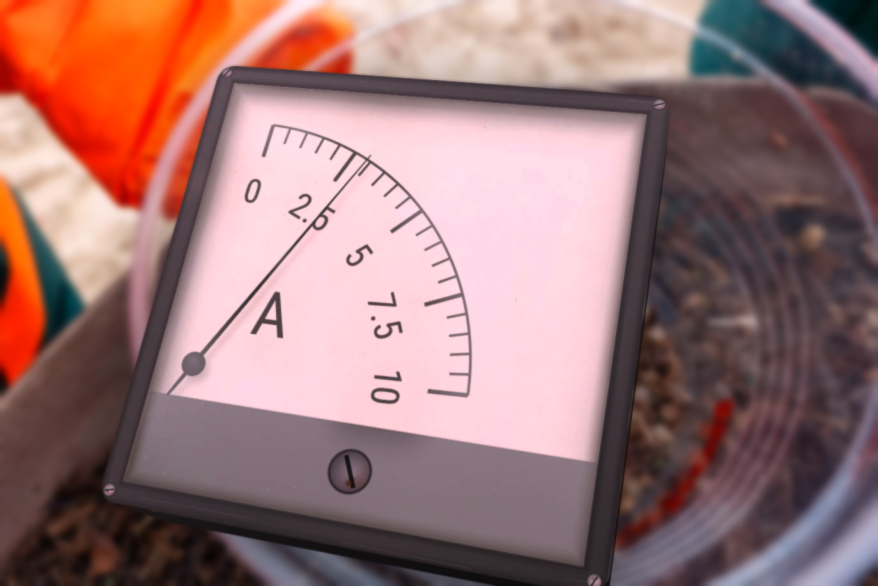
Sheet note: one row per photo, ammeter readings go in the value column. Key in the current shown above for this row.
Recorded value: 3 A
